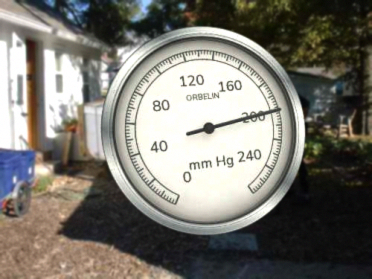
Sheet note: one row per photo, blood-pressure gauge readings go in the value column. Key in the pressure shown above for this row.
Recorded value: 200 mmHg
